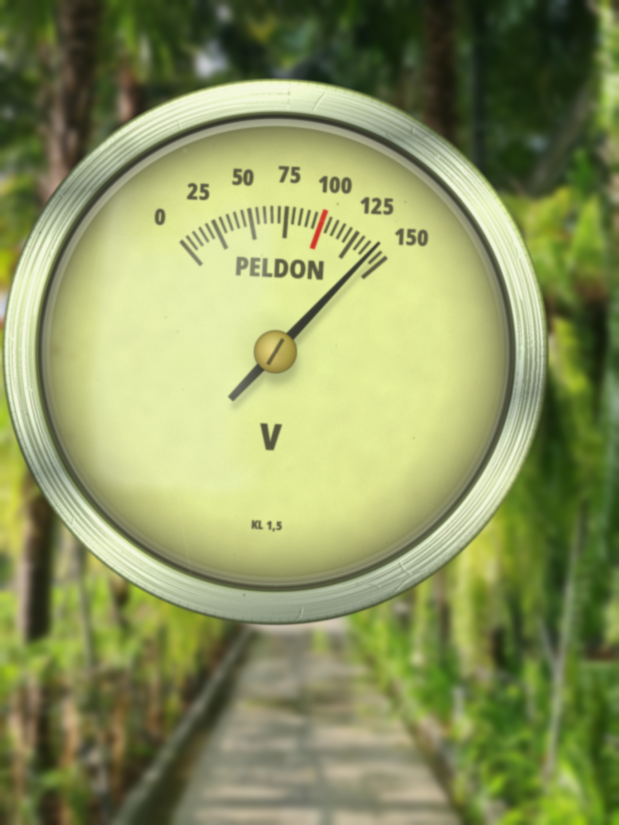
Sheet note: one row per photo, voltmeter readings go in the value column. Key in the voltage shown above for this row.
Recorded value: 140 V
